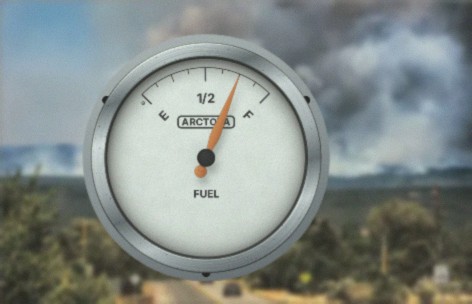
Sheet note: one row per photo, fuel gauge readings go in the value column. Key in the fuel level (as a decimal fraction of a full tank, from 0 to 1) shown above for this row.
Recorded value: 0.75
